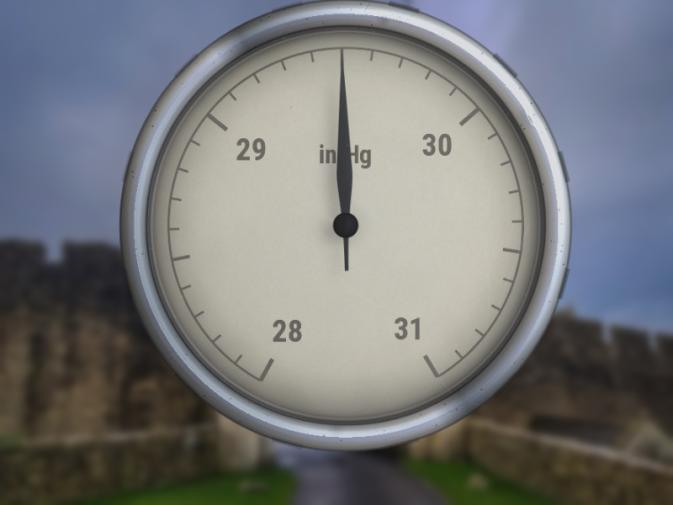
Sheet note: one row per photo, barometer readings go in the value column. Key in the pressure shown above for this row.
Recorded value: 29.5 inHg
